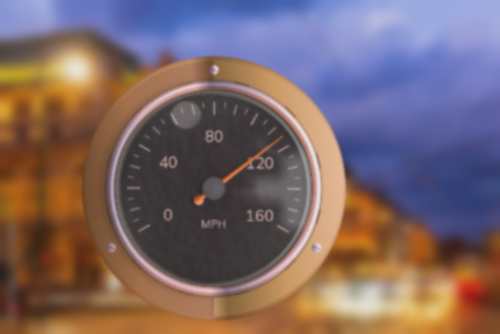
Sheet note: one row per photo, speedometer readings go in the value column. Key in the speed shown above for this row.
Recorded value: 115 mph
